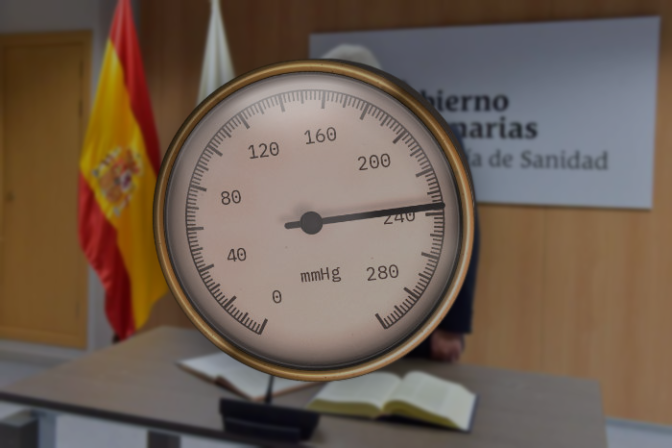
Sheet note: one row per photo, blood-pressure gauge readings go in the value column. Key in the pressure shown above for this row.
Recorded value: 236 mmHg
